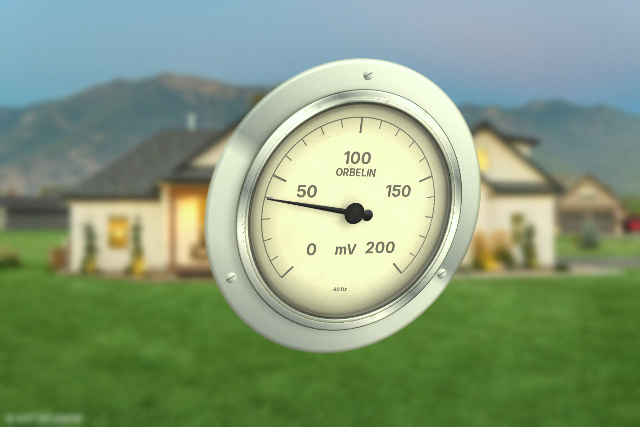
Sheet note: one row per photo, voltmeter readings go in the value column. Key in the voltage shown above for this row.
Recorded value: 40 mV
